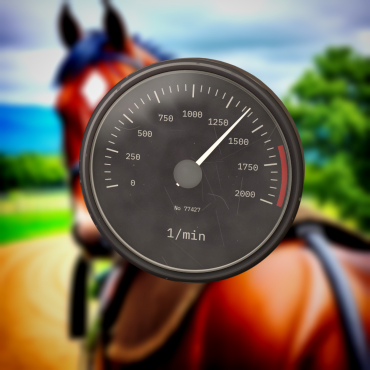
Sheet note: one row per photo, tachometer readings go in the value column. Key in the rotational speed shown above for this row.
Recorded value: 1375 rpm
